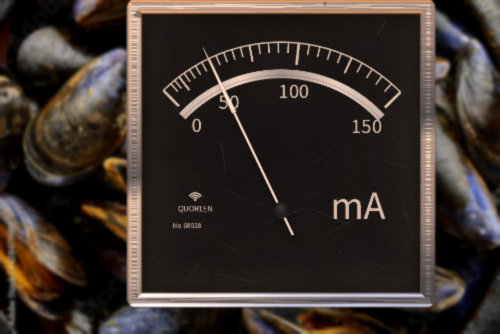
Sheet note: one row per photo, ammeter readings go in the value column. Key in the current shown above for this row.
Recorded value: 50 mA
